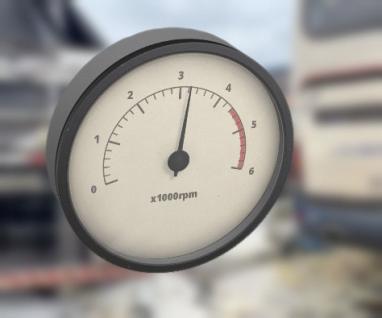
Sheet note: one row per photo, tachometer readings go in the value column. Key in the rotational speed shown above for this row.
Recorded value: 3200 rpm
